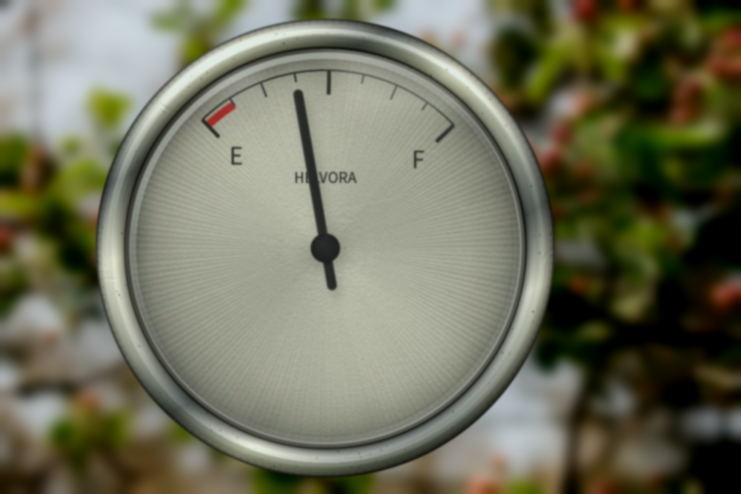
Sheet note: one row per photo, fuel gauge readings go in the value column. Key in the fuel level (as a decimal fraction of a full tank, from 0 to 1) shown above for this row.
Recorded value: 0.375
